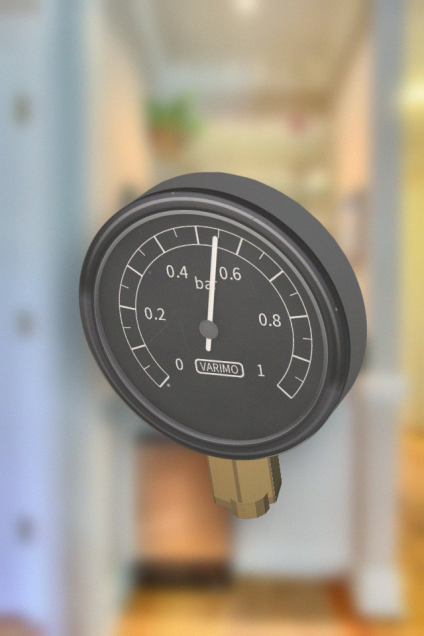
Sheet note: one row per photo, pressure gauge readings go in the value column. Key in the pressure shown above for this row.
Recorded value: 0.55 bar
